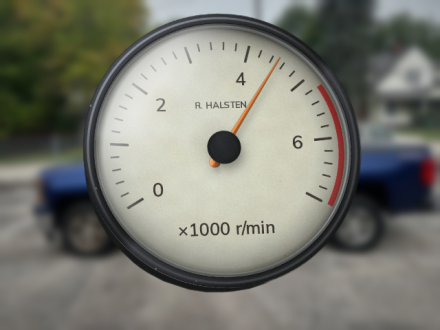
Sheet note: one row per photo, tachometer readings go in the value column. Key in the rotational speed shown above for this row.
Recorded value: 4500 rpm
